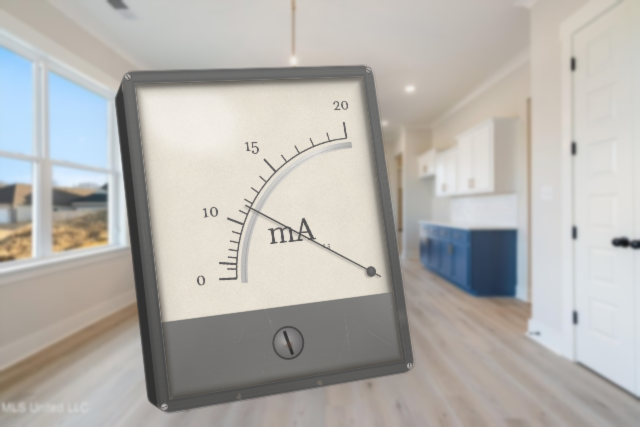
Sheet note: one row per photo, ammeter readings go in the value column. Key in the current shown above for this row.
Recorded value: 11.5 mA
